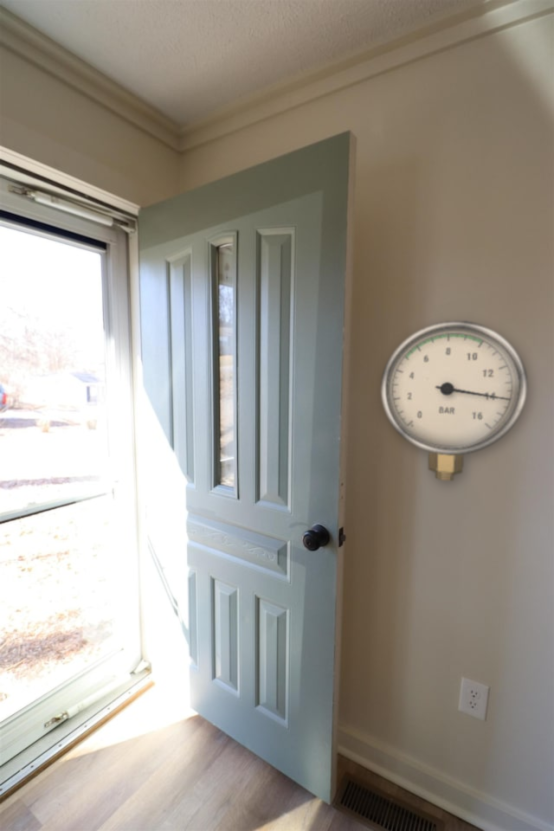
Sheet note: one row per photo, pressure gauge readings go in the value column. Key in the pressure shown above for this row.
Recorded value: 14 bar
